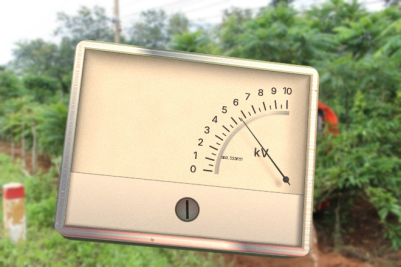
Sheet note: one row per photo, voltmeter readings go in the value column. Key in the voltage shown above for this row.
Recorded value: 5.5 kV
